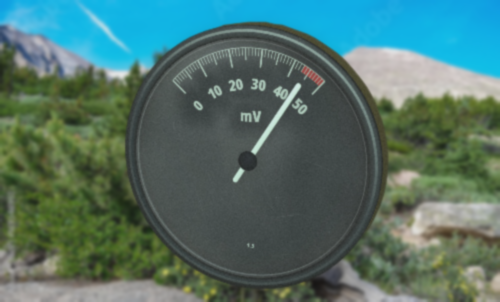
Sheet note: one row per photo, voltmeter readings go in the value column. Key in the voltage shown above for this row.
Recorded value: 45 mV
